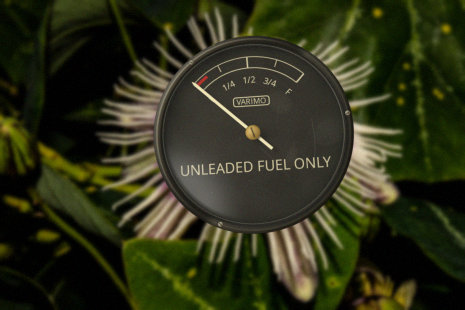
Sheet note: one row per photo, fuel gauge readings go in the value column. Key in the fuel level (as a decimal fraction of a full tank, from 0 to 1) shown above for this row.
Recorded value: 0
